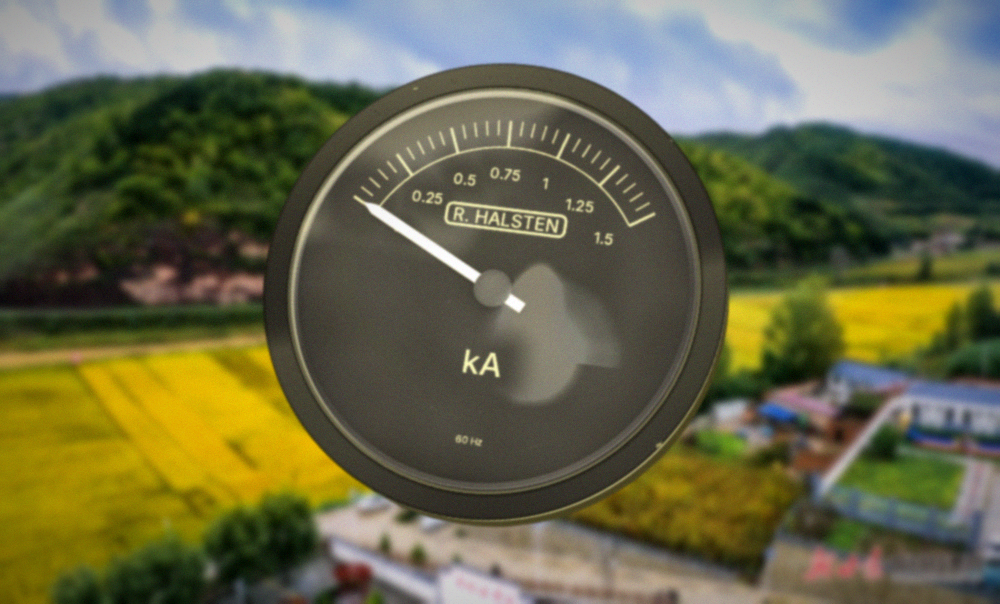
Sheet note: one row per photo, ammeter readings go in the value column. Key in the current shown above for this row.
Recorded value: 0 kA
